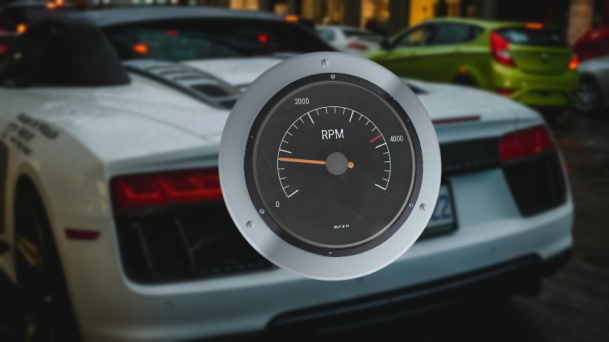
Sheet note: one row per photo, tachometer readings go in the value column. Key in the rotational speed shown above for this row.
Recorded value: 800 rpm
